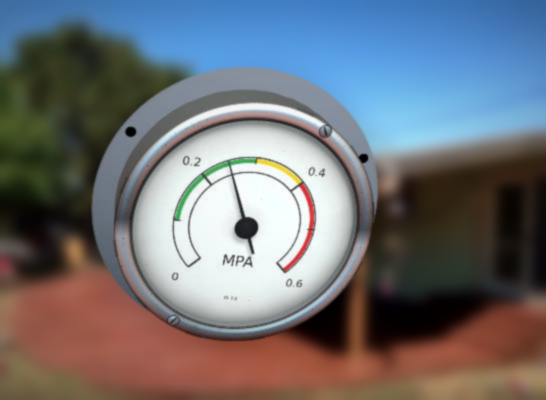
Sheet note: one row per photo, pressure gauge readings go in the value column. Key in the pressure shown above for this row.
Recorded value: 0.25 MPa
